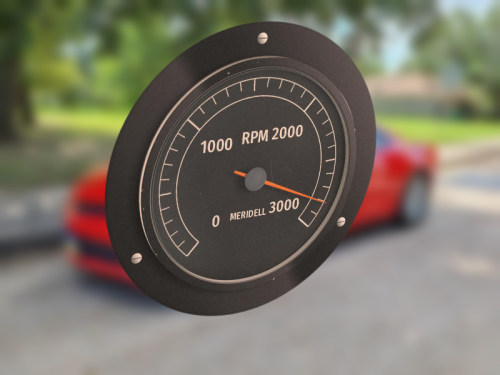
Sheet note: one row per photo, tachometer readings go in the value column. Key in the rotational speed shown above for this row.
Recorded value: 2800 rpm
